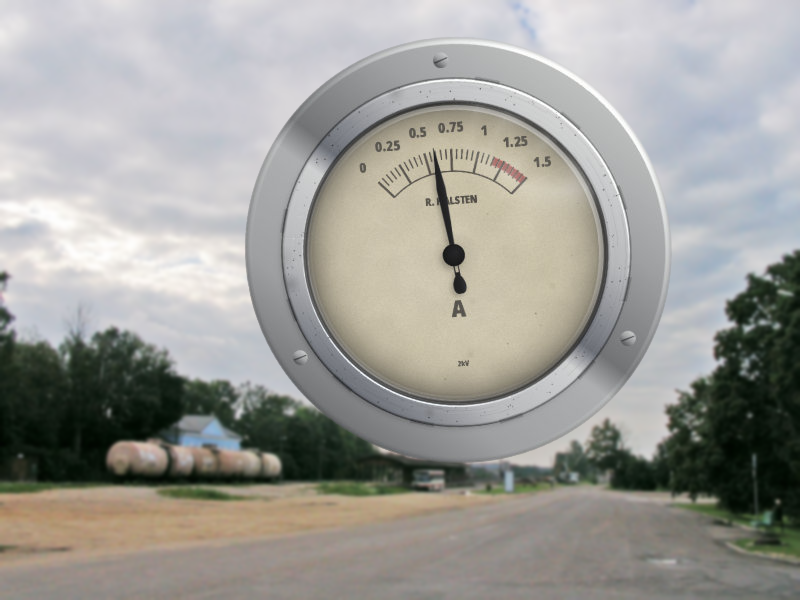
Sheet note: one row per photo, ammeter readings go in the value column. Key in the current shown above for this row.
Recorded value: 0.6 A
